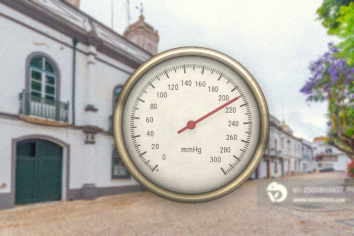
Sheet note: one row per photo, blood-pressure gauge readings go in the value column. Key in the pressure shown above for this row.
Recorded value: 210 mmHg
